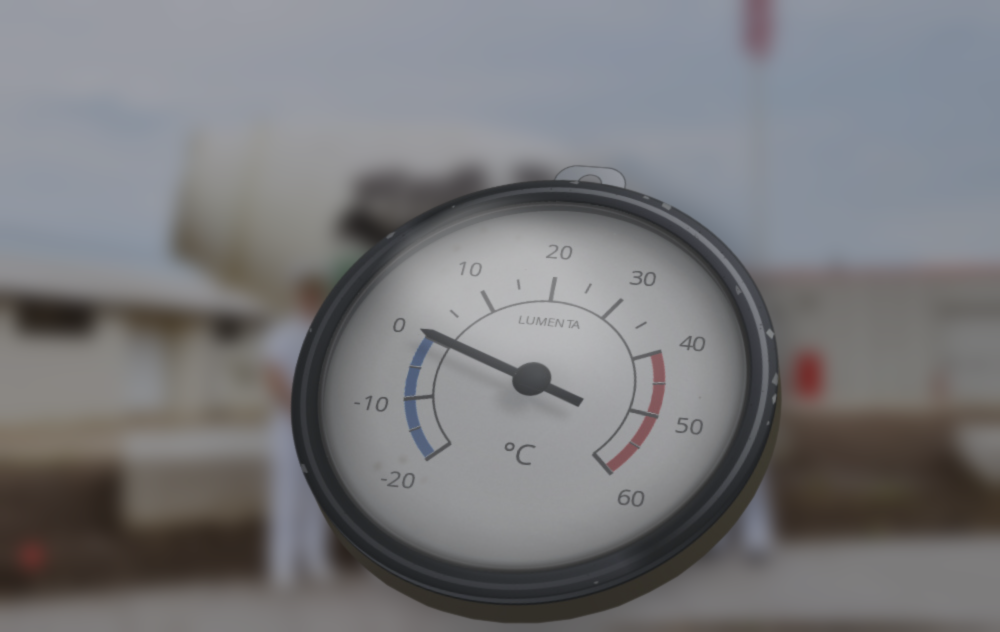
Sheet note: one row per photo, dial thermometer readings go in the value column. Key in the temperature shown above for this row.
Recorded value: 0 °C
